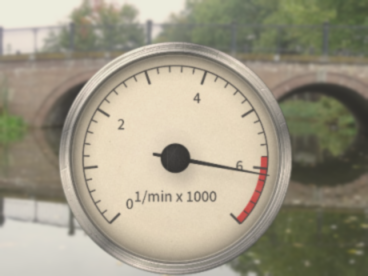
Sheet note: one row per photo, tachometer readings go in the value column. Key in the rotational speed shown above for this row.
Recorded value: 6100 rpm
